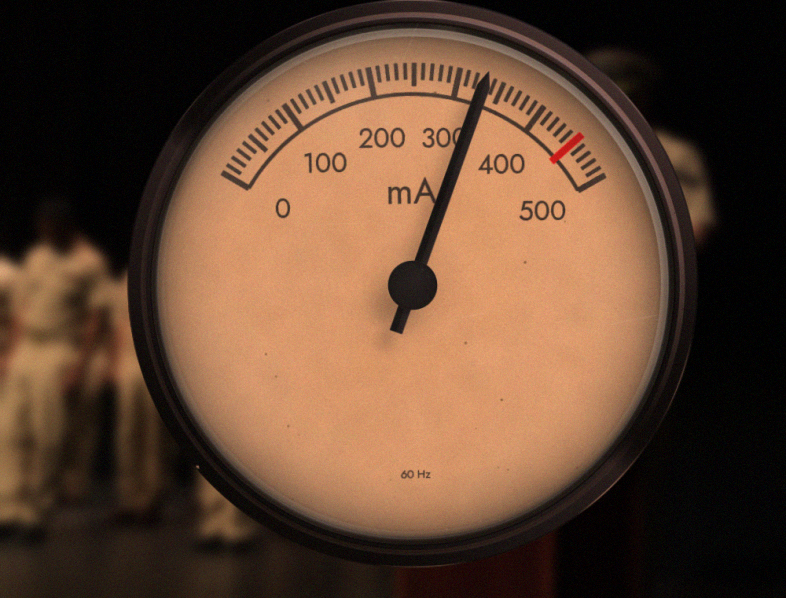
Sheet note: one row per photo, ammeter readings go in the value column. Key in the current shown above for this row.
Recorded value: 330 mA
